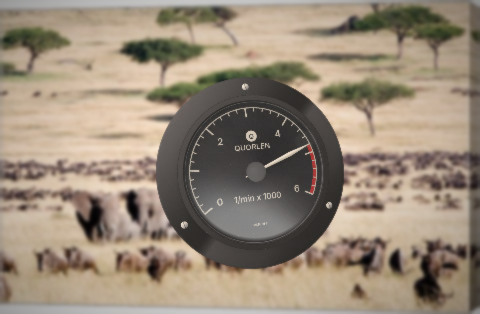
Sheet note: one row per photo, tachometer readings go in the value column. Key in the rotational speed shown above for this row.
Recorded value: 4800 rpm
